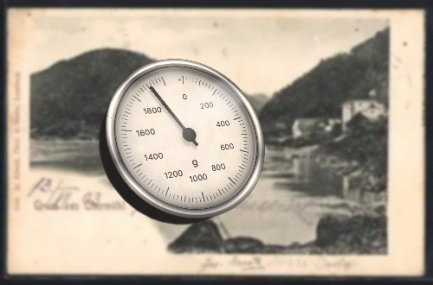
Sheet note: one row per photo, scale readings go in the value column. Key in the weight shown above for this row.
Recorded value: 1900 g
